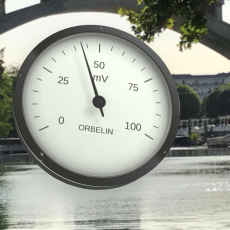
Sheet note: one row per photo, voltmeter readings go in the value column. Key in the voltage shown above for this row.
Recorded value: 42.5 mV
